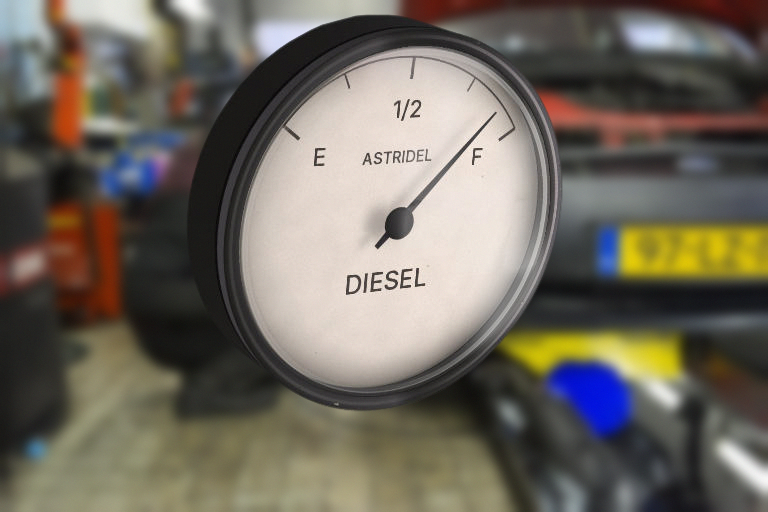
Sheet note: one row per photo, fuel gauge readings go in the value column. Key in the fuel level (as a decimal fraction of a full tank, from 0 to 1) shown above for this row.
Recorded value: 0.875
